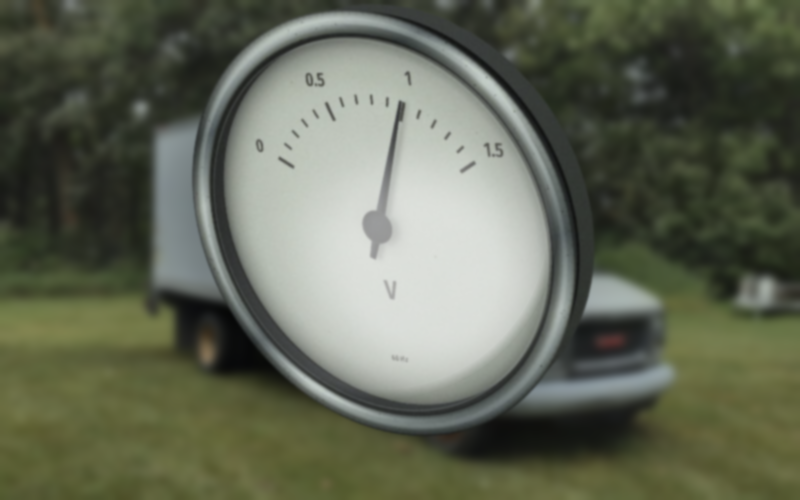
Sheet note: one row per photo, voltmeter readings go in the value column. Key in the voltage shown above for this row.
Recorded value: 1 V
